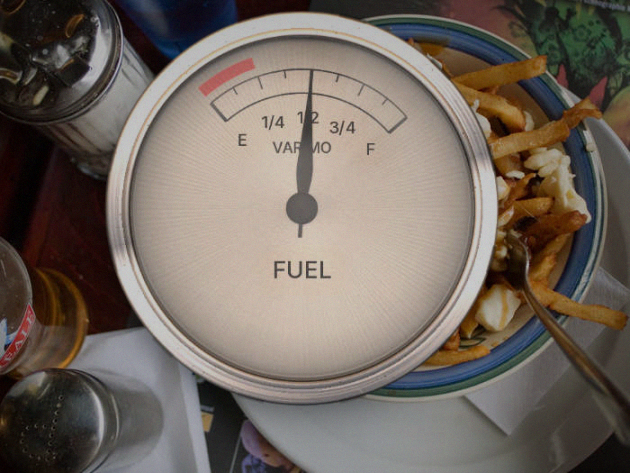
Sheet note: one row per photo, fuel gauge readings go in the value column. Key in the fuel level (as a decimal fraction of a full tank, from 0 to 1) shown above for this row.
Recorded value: 0.5
